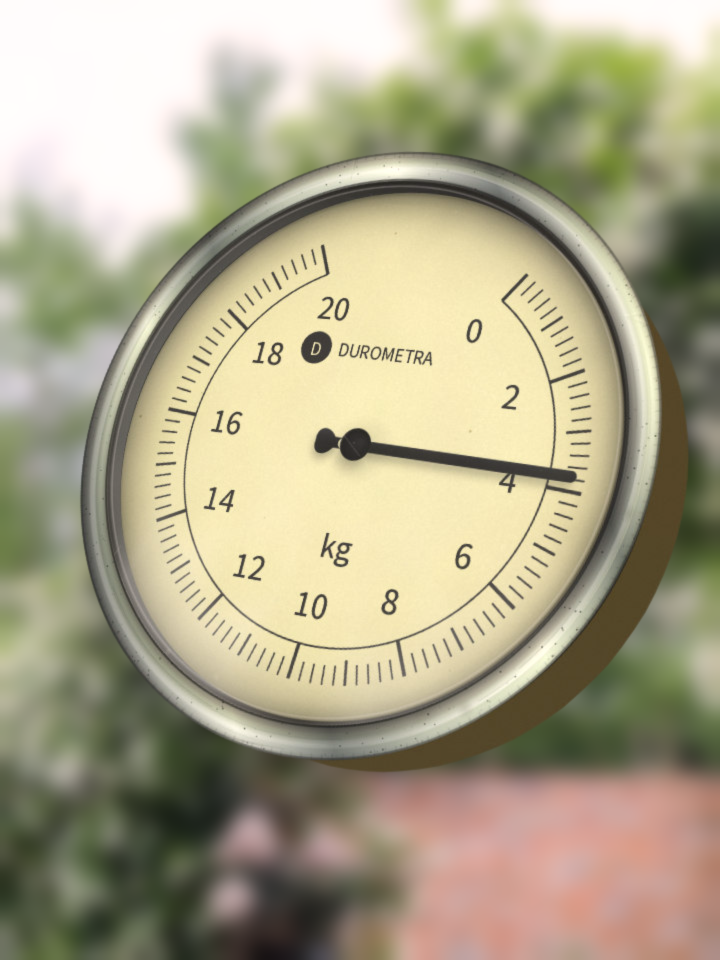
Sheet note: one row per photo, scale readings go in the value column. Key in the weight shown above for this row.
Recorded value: 3.8 kg
